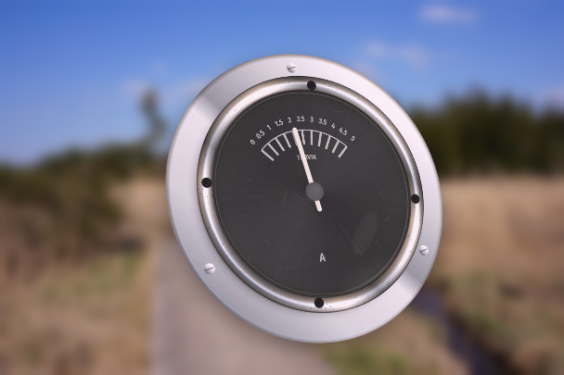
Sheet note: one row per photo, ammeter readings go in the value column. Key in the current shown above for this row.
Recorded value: 2 A
